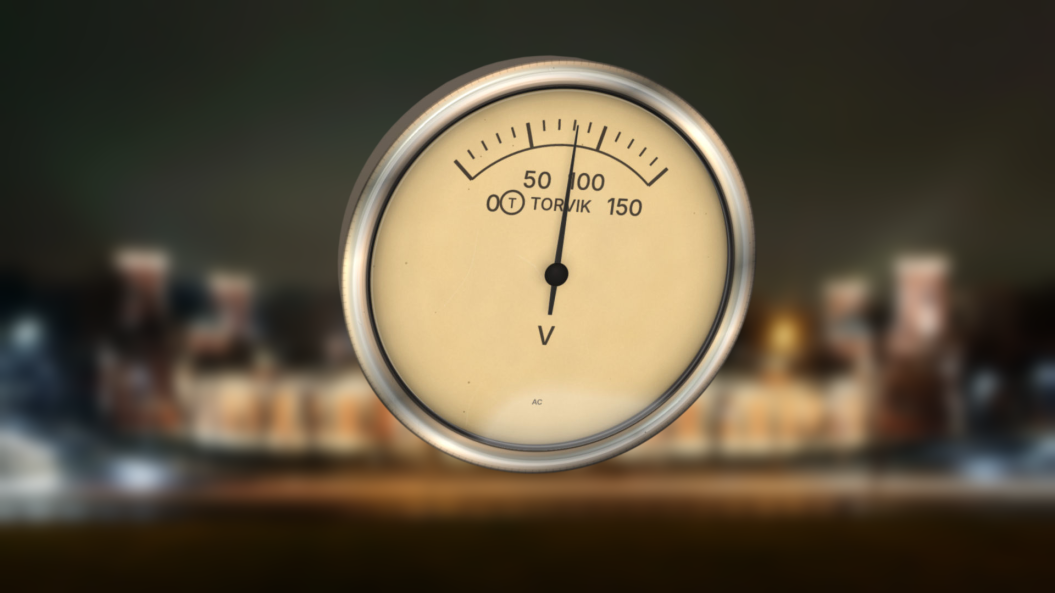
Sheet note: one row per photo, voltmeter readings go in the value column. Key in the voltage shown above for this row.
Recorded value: 80 V
